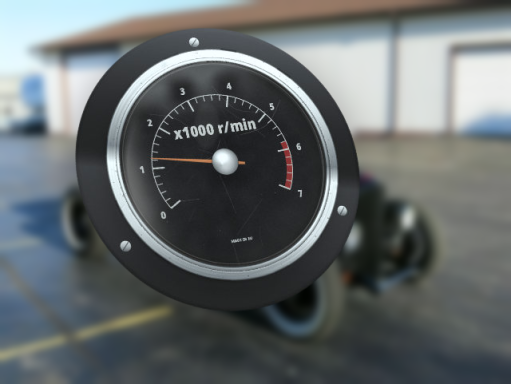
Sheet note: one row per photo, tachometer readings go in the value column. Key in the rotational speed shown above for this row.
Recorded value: 1200 rpm
